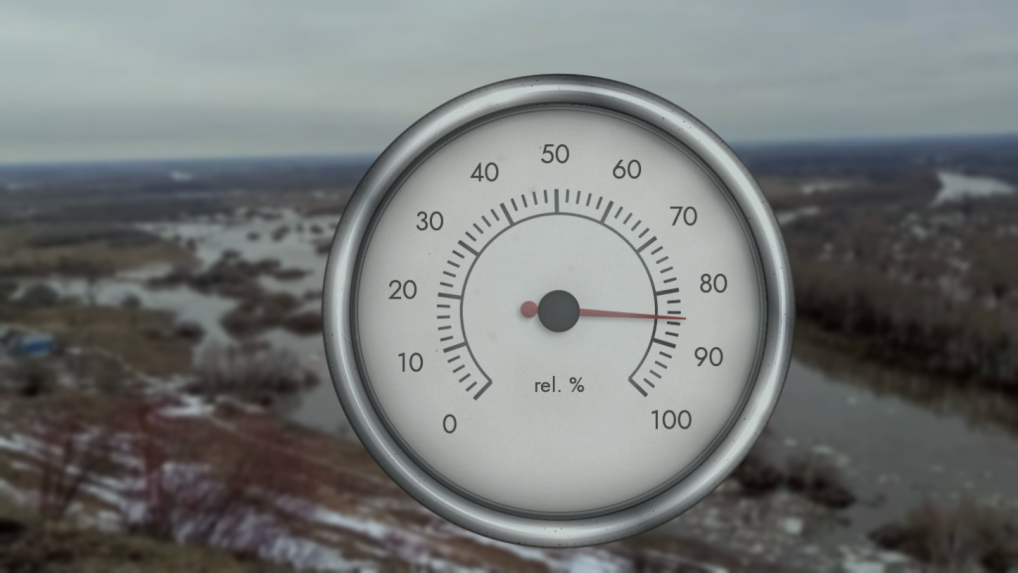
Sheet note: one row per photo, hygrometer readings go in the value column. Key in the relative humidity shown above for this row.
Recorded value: 85 %
